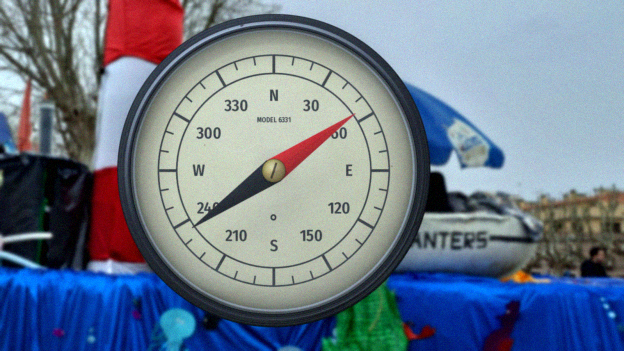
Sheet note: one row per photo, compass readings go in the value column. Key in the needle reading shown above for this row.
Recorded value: 55 °
